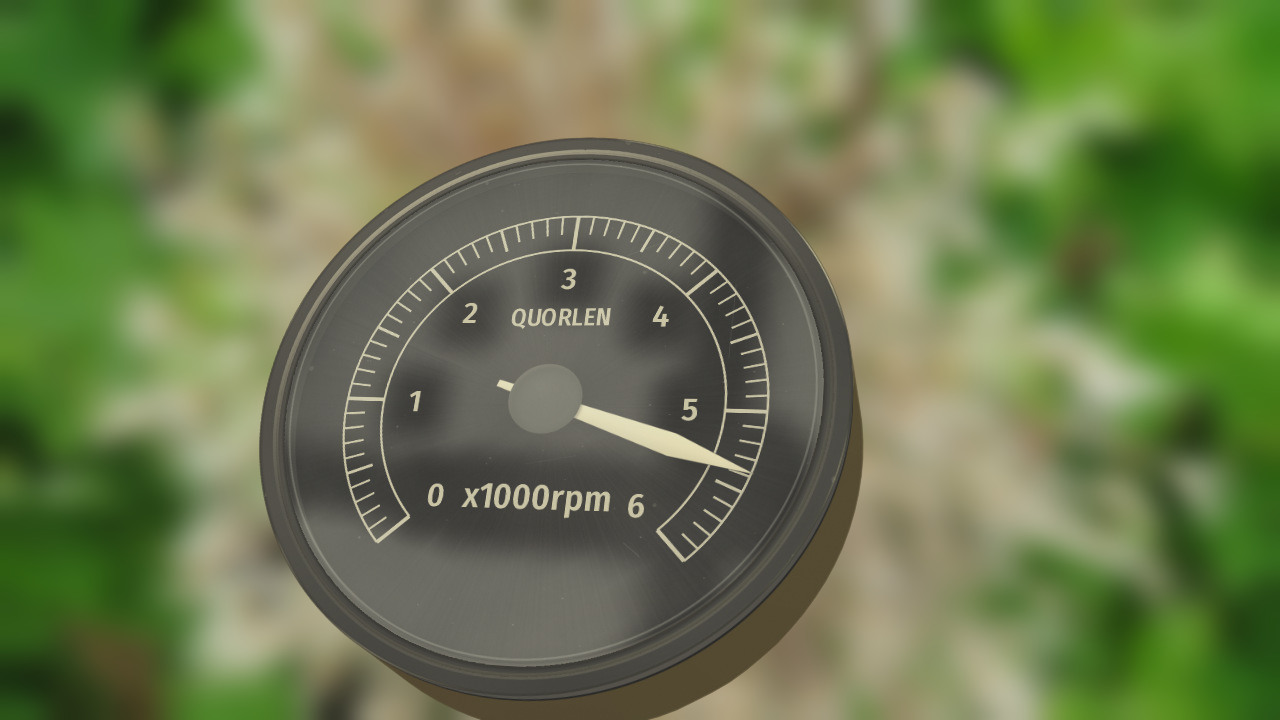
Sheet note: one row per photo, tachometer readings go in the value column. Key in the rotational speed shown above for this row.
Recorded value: 5400 rpm
